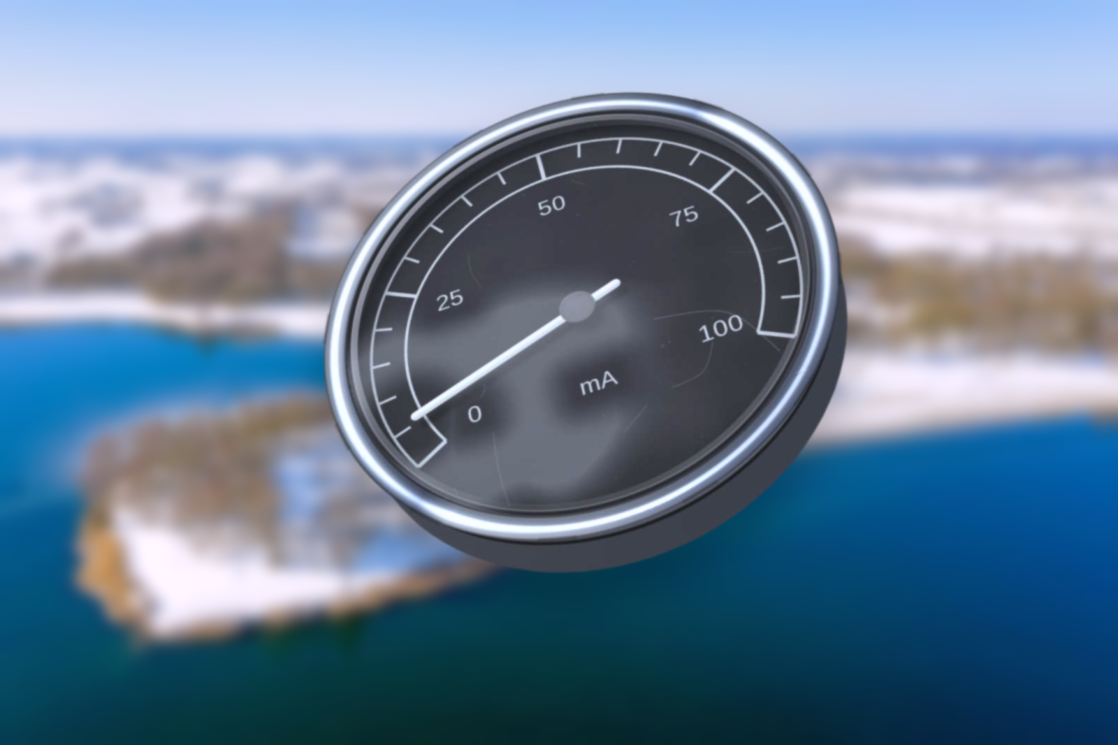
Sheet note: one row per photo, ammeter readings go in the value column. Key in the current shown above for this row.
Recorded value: 5 mA
